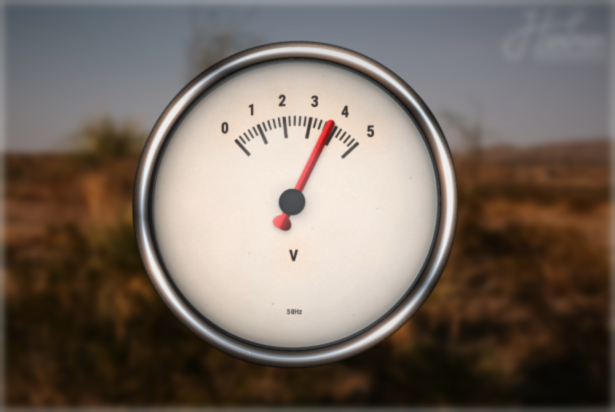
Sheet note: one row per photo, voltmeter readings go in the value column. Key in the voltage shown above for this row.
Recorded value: 3.8 V
